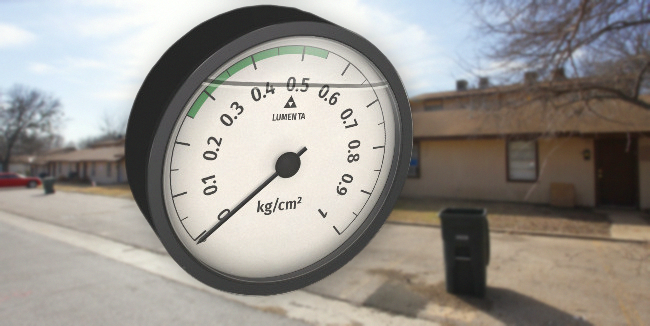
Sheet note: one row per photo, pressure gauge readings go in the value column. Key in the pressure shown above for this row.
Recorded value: 0 kg/cm²
